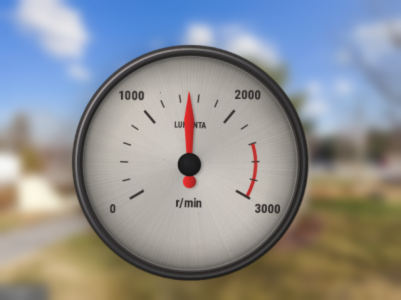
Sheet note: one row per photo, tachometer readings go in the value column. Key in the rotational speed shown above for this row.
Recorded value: 1500 rpm
